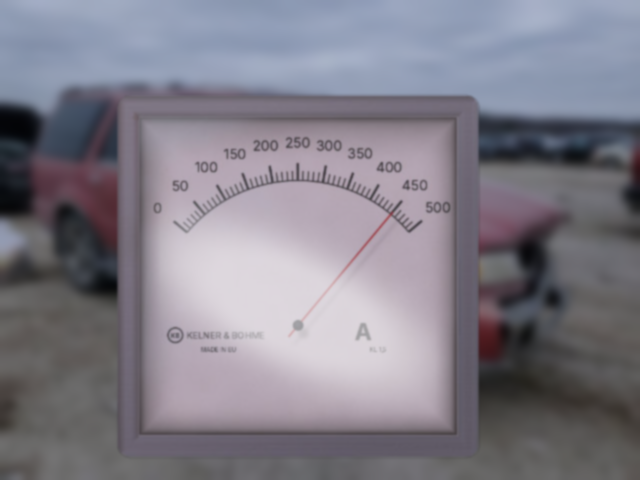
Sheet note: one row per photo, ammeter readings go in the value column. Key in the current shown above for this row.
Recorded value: 450 A
